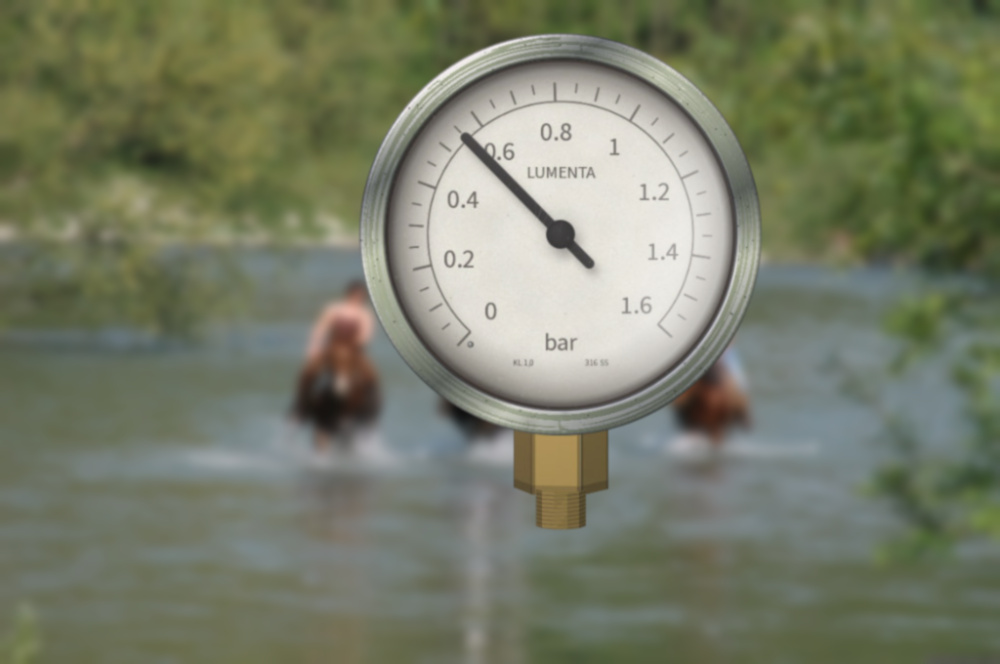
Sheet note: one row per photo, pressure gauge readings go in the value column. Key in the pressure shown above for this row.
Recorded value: 0.55 bar
